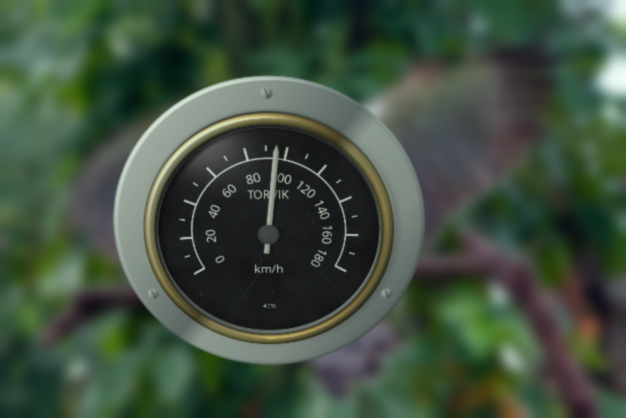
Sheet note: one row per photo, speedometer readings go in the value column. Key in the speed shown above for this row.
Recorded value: 95 km/h
